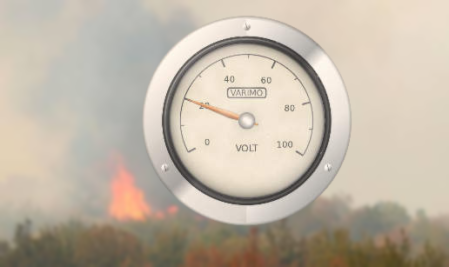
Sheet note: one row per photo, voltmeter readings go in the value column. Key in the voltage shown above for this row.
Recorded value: 20 V
